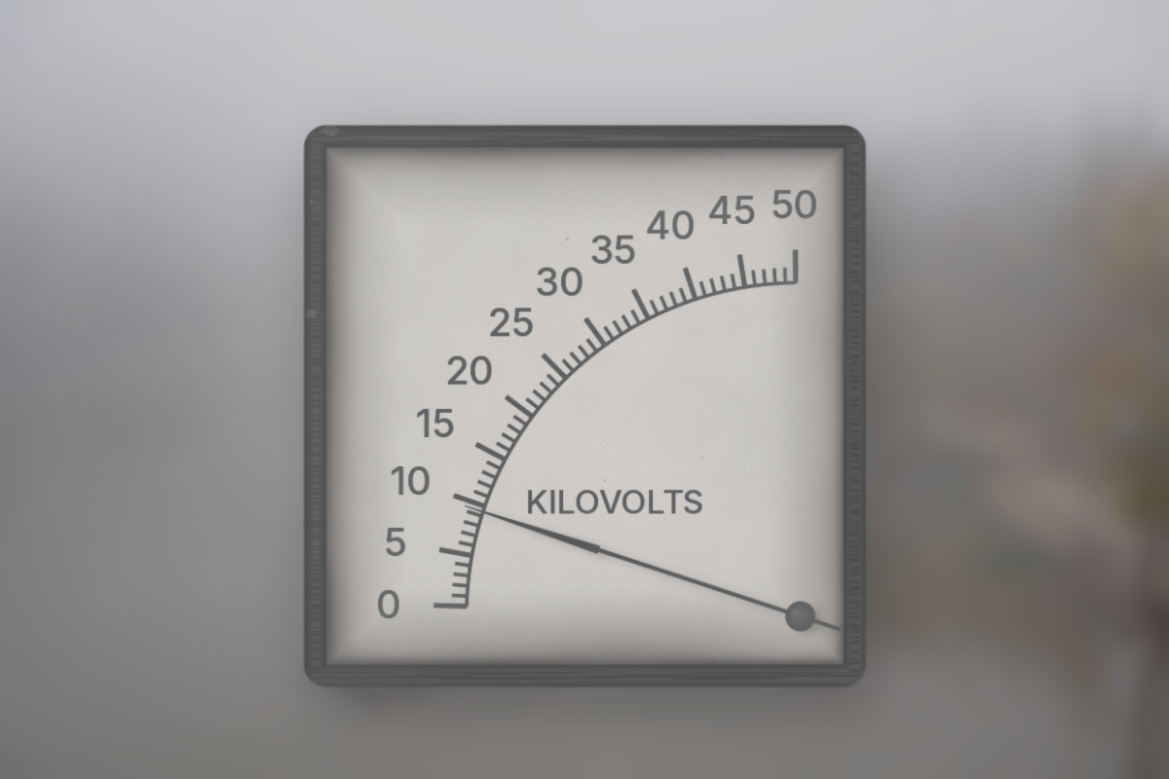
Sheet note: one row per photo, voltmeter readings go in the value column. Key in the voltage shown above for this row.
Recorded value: 9.5 kV
